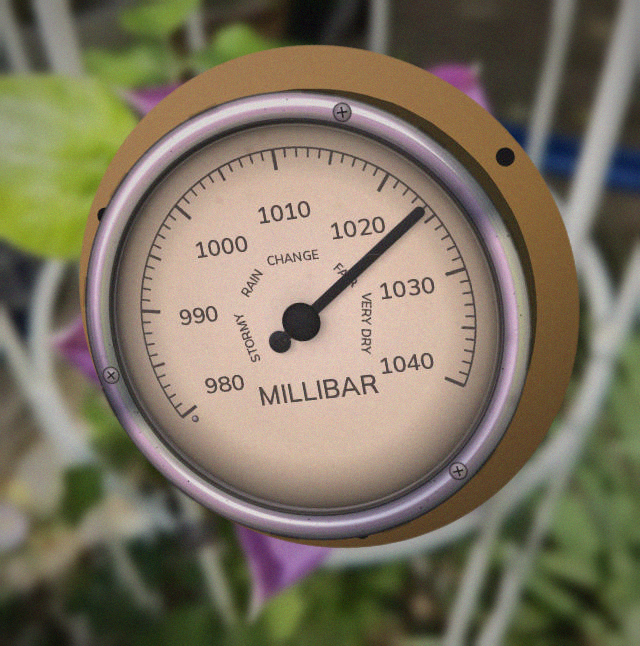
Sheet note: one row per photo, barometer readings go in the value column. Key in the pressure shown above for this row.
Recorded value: 1024 mbar
